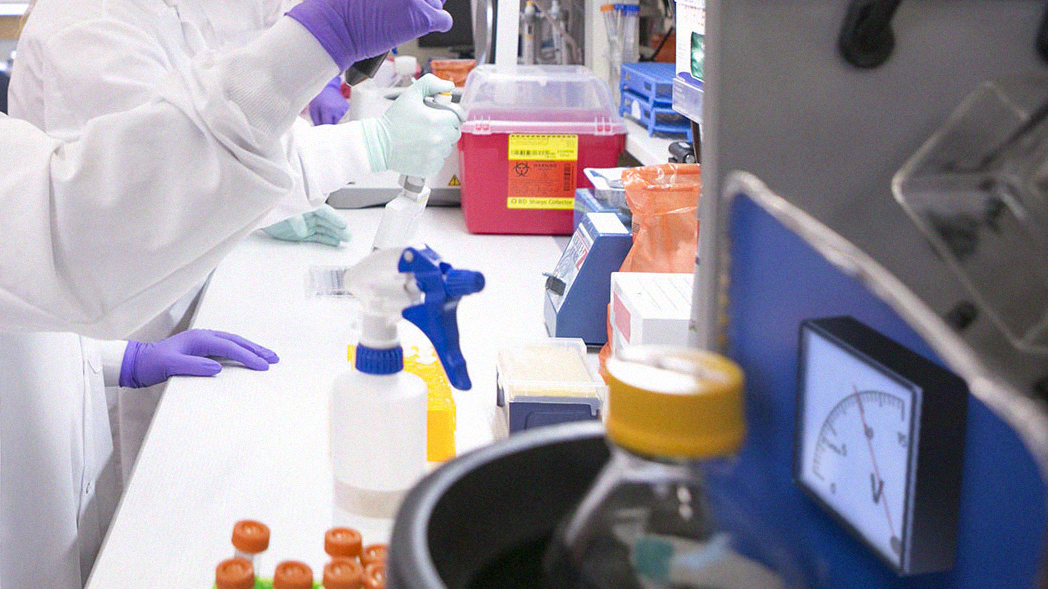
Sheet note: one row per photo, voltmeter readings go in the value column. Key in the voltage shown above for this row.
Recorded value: 10 V
